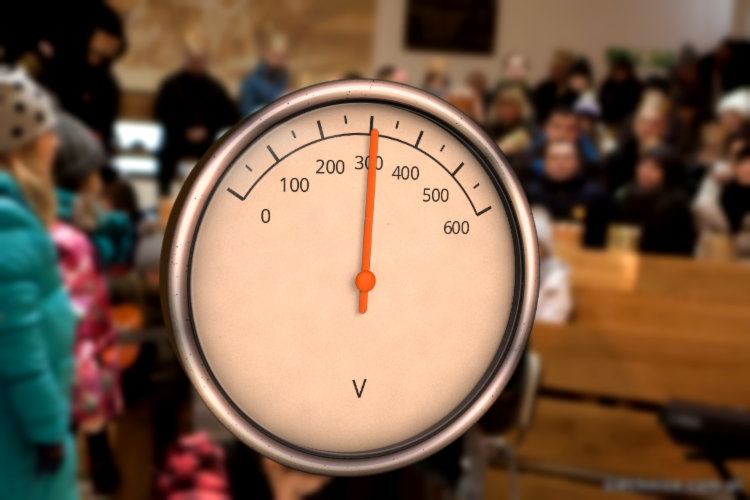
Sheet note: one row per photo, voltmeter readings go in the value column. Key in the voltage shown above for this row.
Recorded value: 300 V
